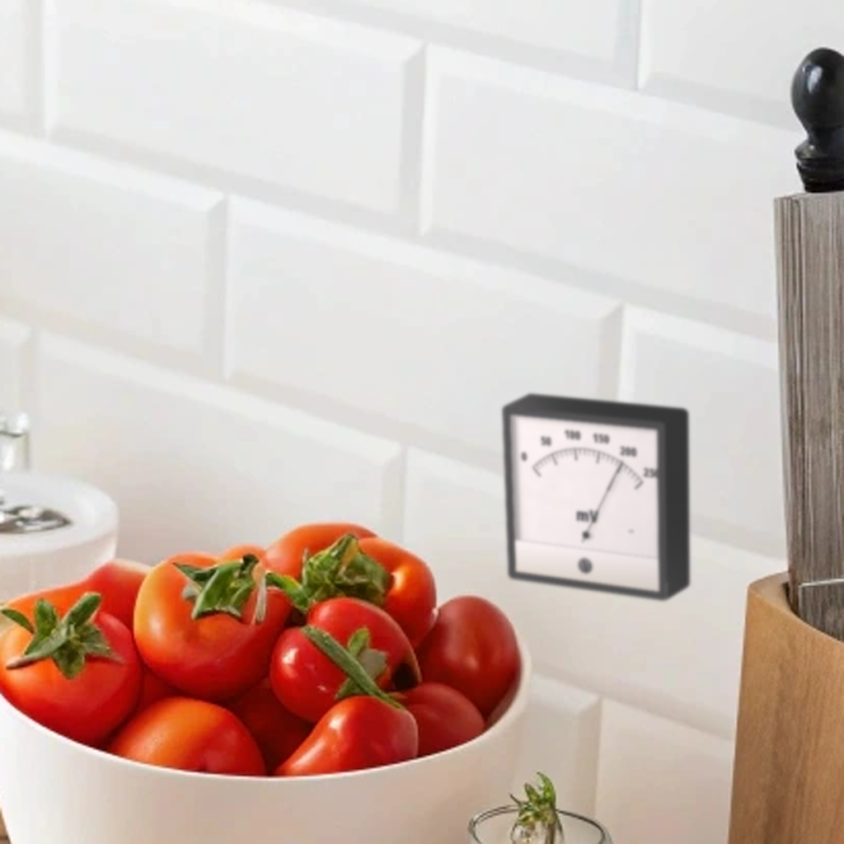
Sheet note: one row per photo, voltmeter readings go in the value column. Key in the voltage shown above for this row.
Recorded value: 200 mV
